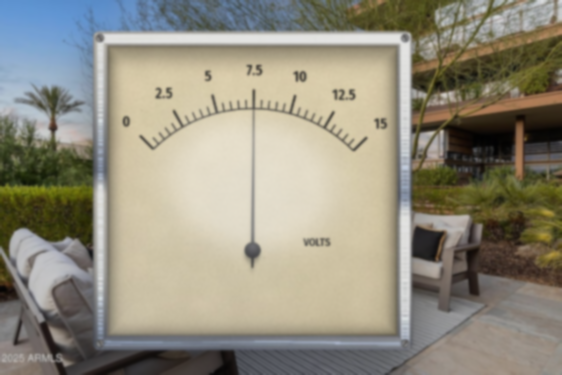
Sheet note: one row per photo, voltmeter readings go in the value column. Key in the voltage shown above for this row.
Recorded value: 7.5 V
